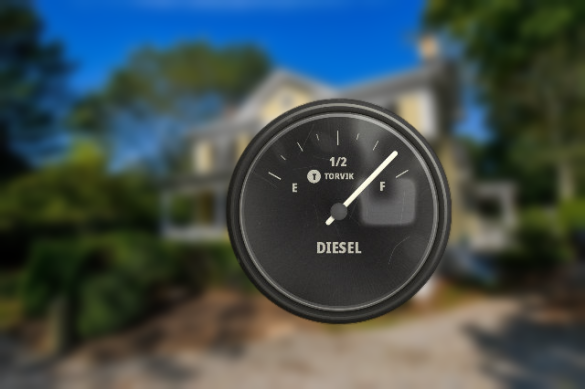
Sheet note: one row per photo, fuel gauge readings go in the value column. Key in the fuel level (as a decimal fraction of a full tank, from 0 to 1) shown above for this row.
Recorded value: 0.875
